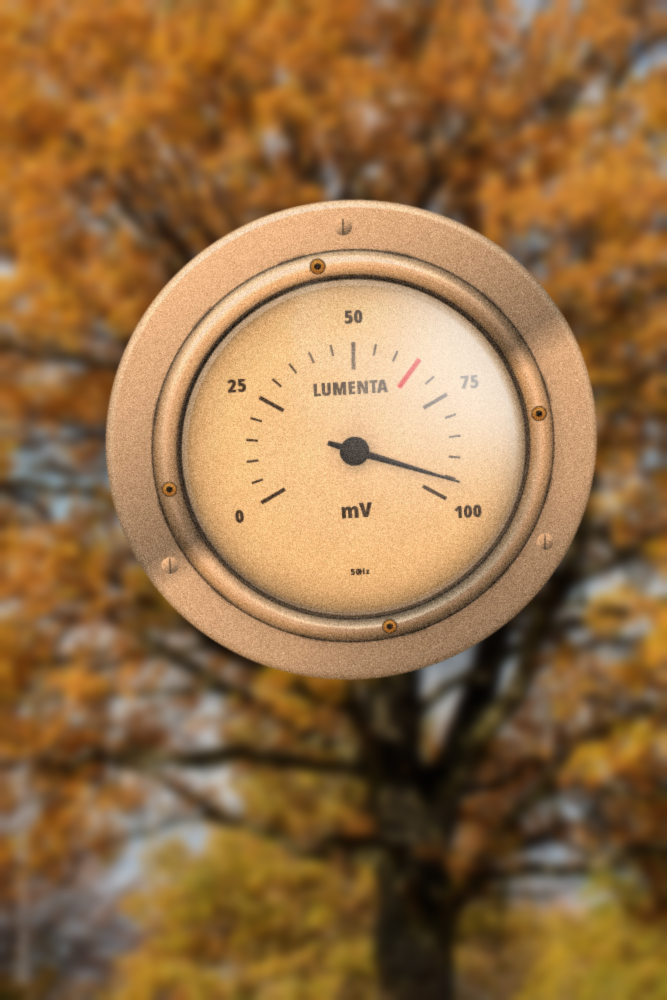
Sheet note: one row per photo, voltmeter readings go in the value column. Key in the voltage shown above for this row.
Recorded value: 95 mV
